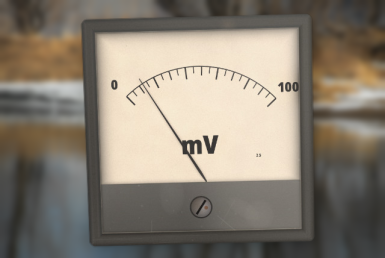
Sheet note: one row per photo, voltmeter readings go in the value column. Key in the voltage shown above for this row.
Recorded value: 12.5 mV
